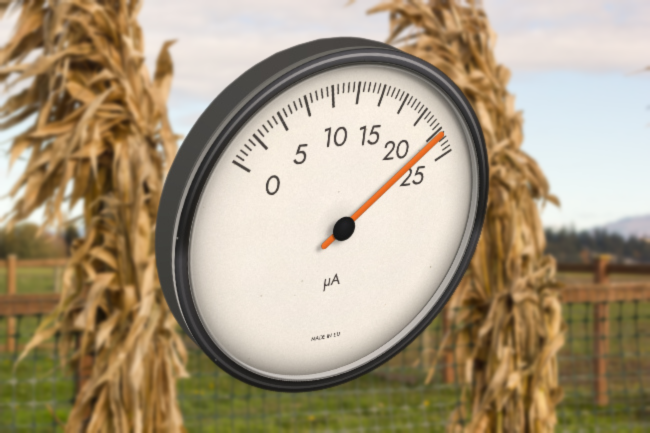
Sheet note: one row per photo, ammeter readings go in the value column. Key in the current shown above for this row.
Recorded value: 22.5 µA
